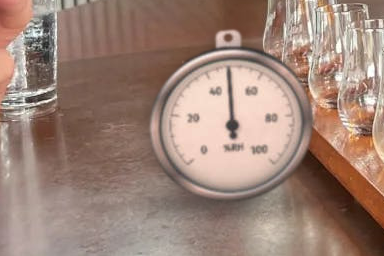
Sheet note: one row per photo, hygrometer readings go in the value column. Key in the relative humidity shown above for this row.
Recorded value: 48 %
